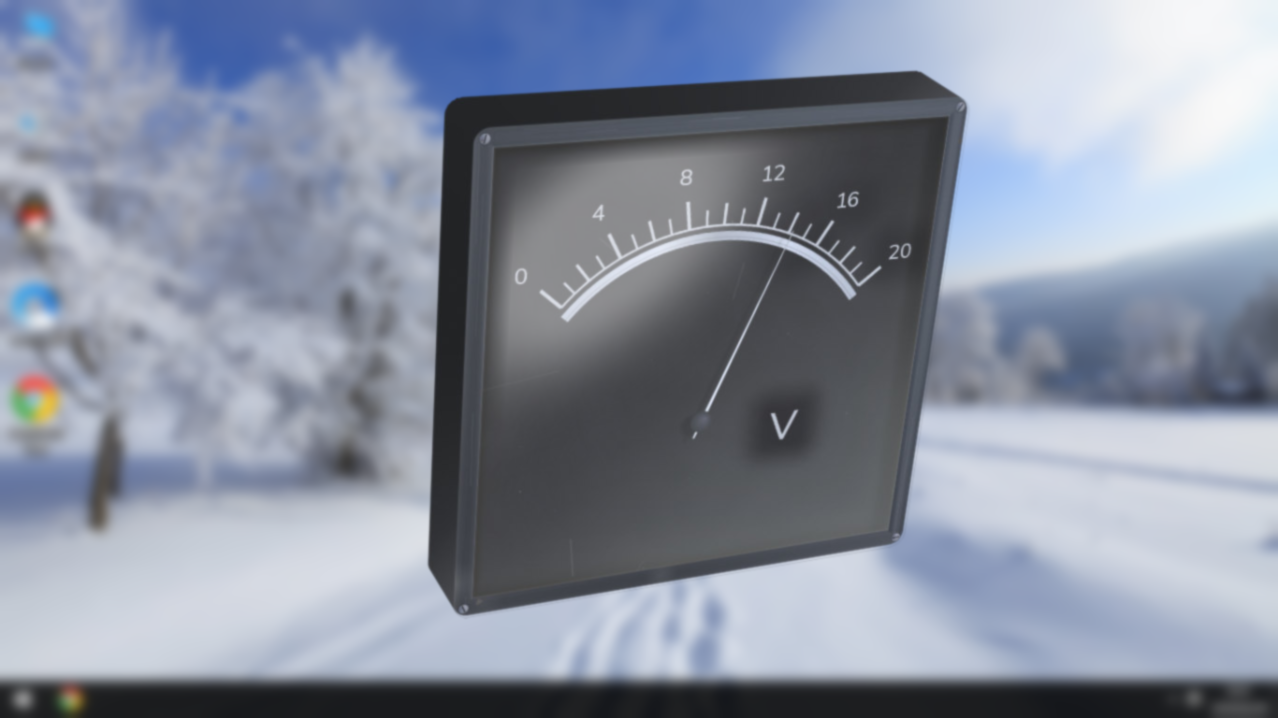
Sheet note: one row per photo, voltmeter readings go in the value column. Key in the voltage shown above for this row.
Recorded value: 14 V
